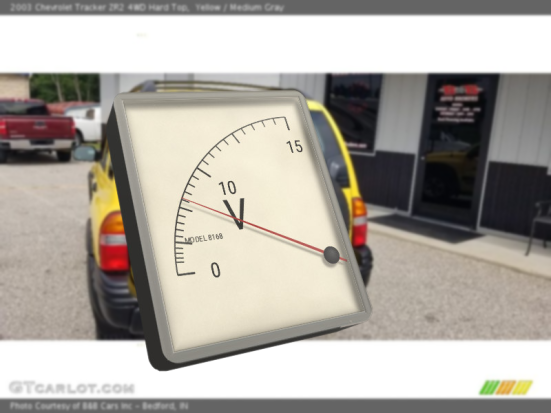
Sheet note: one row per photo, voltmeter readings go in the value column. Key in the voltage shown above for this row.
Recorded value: 8 V
